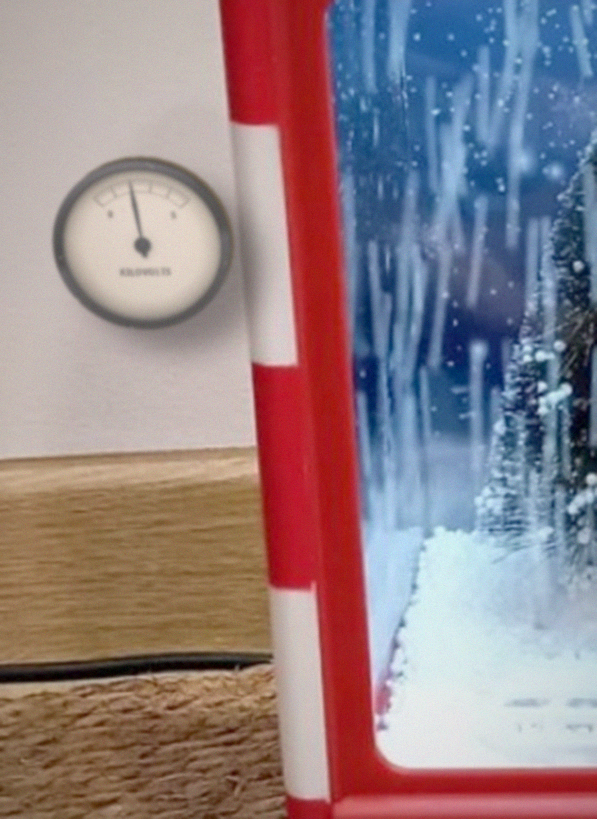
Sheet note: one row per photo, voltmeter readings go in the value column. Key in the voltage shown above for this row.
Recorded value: 2 kV
